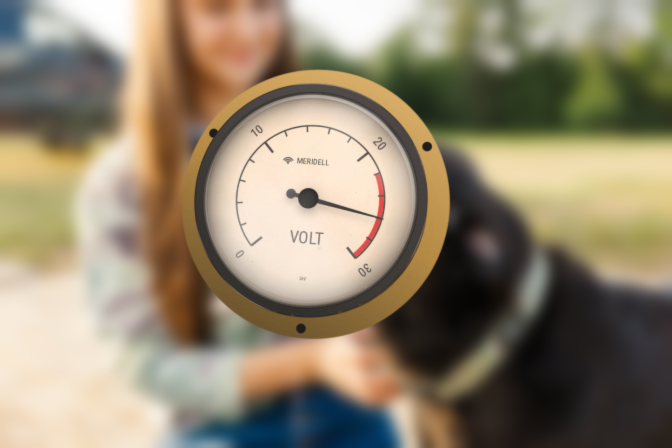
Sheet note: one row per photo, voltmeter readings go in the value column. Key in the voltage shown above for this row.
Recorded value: 26 V
